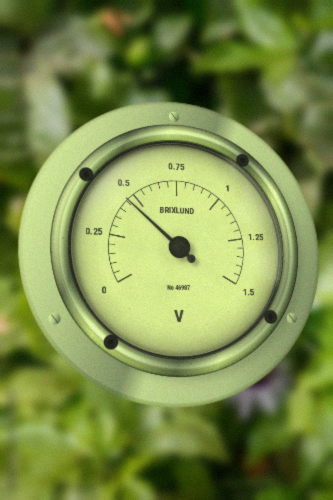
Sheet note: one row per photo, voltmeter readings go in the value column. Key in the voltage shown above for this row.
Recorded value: 0.45 V
